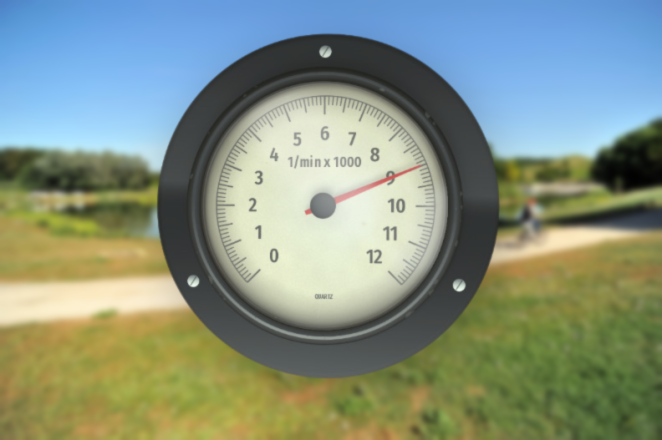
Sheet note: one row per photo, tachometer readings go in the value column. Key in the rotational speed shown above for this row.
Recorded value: 9000 rpm
